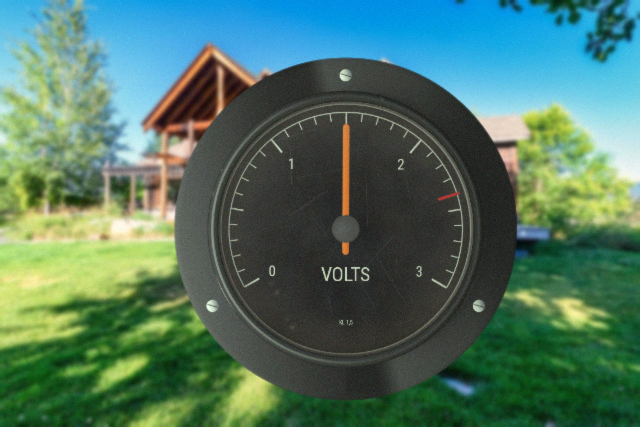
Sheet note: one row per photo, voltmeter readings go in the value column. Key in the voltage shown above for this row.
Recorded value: 1.5 V
